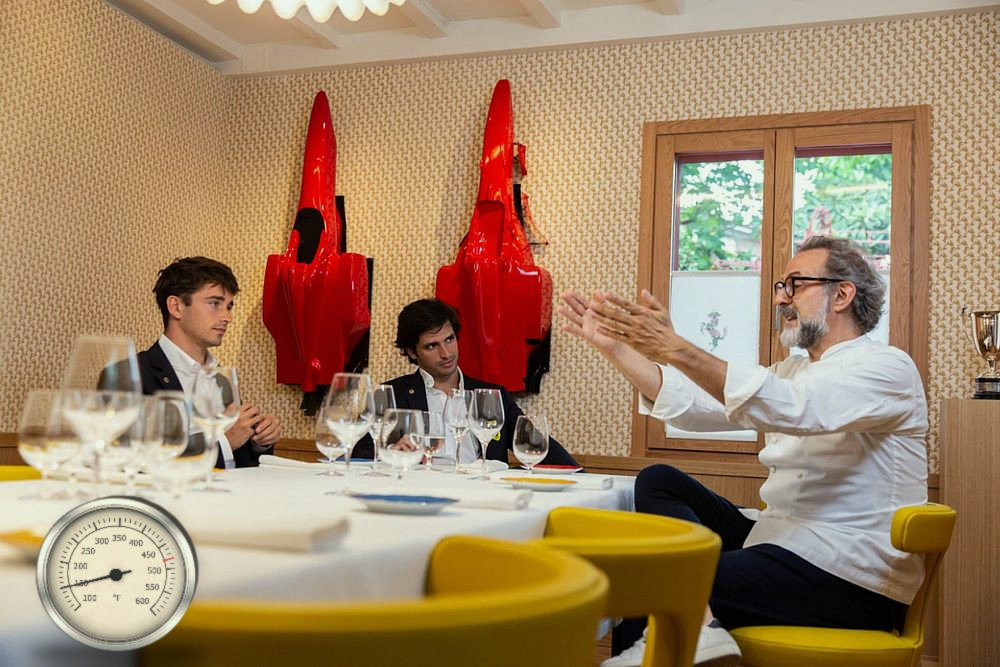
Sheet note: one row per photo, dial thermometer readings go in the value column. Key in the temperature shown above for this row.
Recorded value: 150 °F
